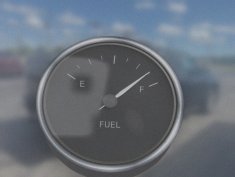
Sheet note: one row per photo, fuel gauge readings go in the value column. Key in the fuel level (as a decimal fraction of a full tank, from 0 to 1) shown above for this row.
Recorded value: 0.875
